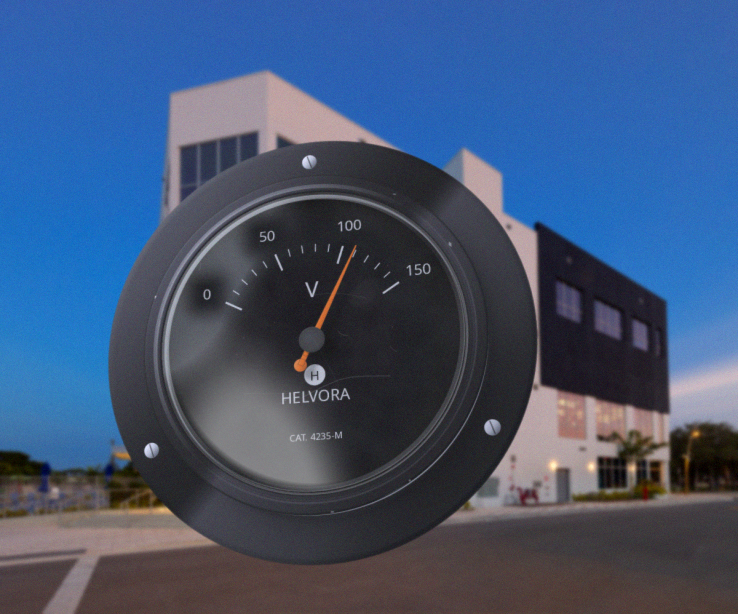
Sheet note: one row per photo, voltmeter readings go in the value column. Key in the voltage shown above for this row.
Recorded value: 110 V
